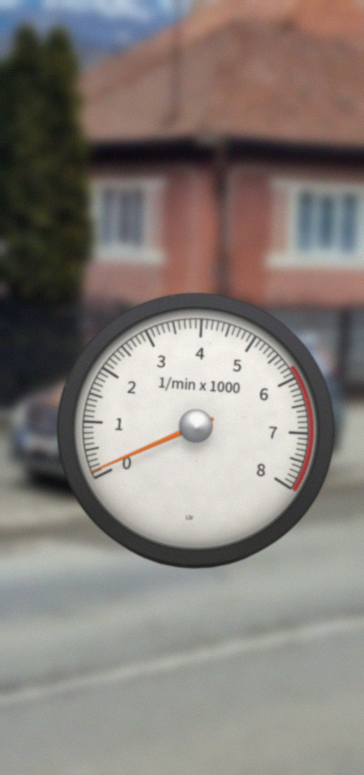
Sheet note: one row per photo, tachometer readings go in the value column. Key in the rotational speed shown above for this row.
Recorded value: 100 rpm
